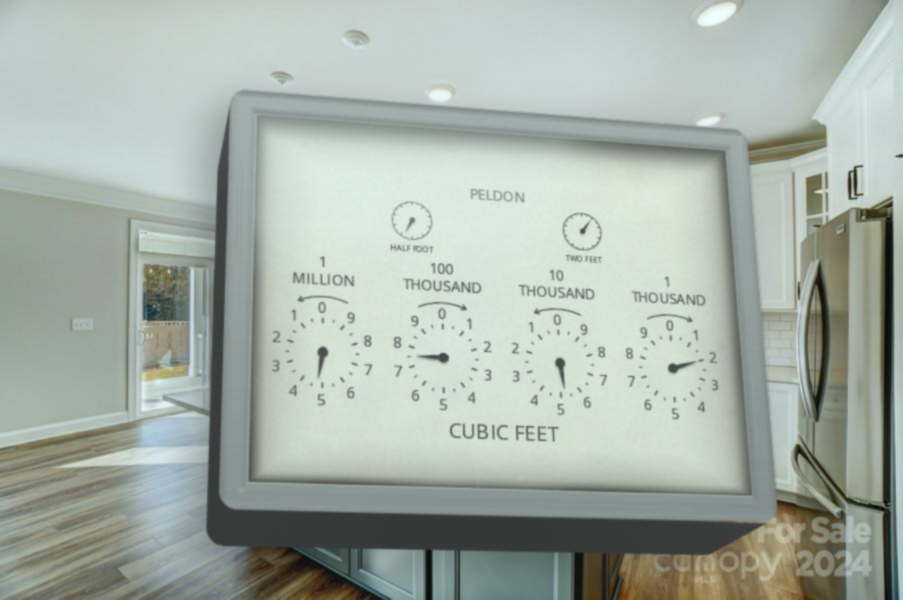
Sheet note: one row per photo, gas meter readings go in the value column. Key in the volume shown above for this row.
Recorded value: 475200 ft³
